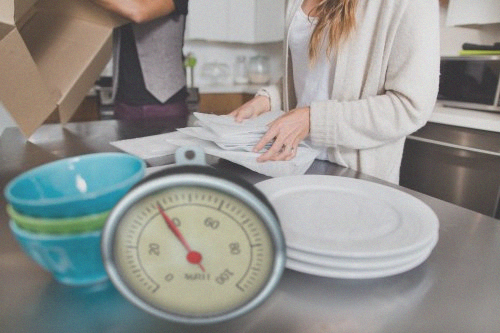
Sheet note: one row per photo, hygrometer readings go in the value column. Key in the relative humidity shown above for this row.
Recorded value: 40 %
